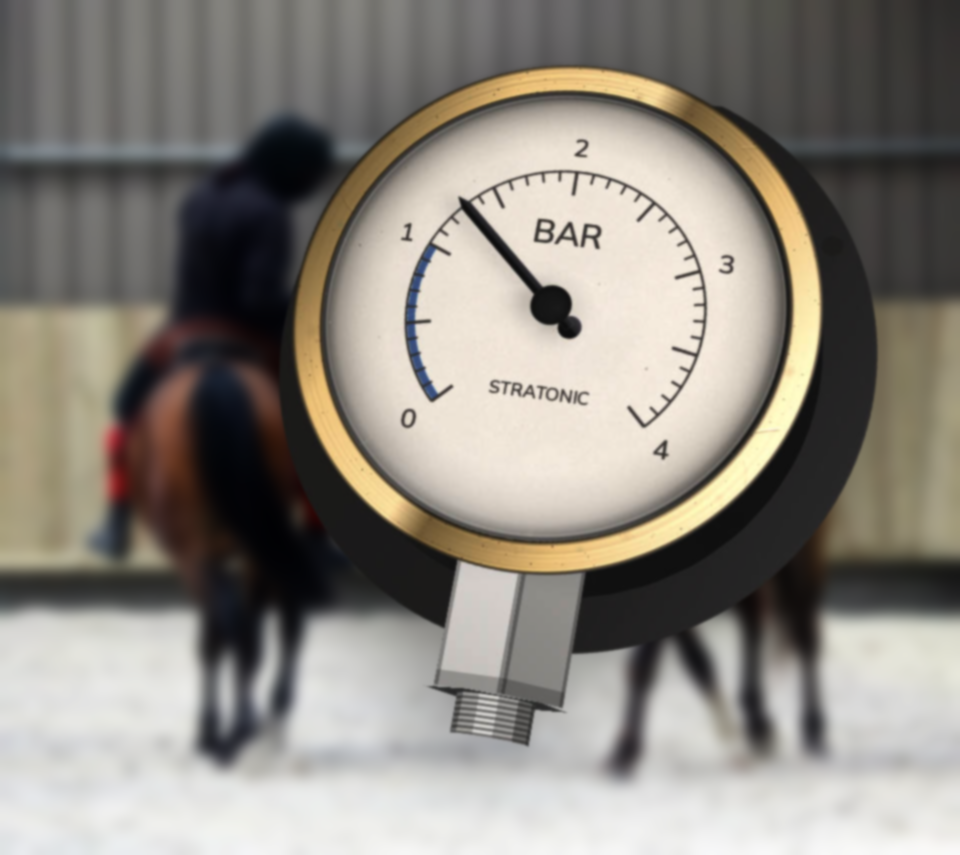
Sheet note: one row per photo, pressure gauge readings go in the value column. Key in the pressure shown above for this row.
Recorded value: 1.3 bar
